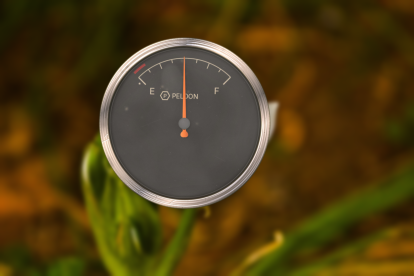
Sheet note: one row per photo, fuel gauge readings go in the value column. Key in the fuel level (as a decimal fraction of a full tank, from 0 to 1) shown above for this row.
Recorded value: 0.5
